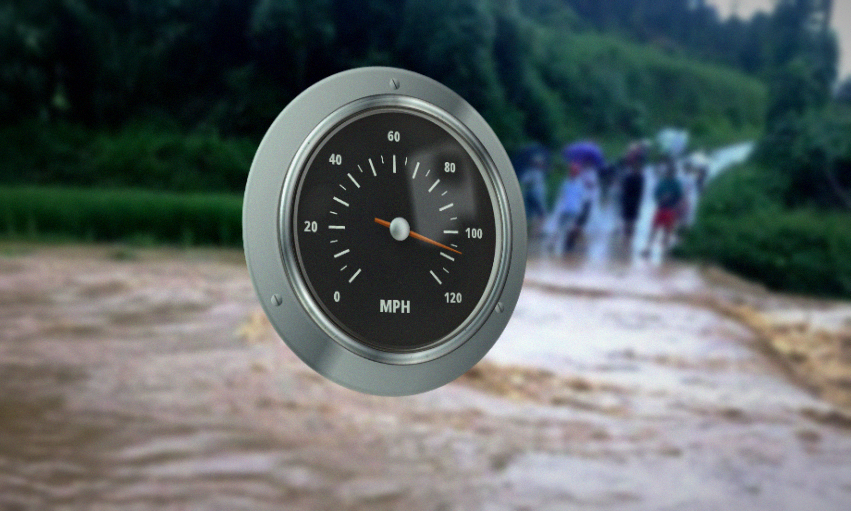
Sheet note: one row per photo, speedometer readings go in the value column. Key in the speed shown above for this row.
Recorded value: 107.5 mph
